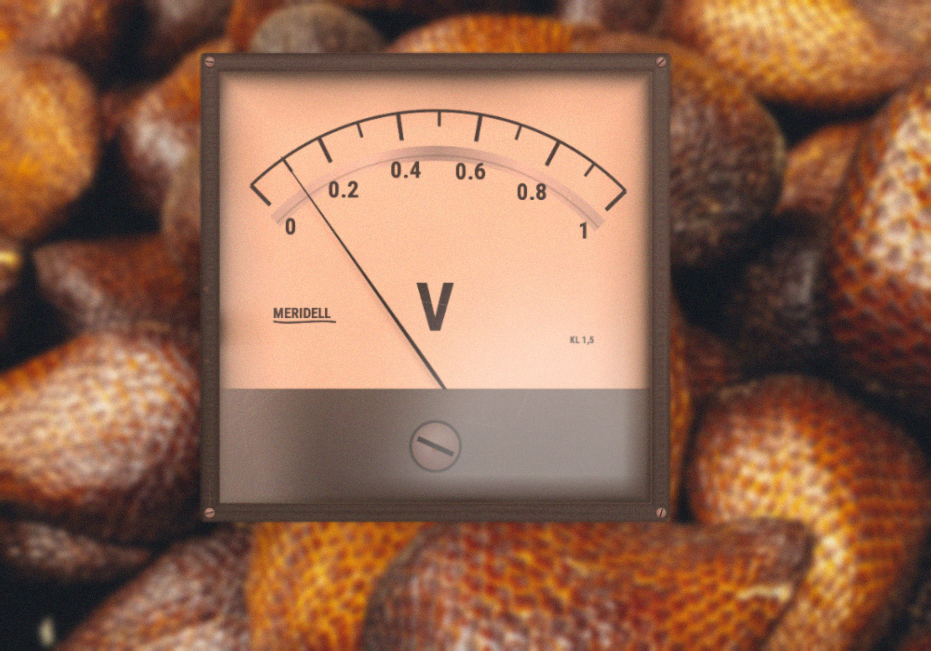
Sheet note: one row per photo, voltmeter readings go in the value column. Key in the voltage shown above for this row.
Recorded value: 0.1 V
